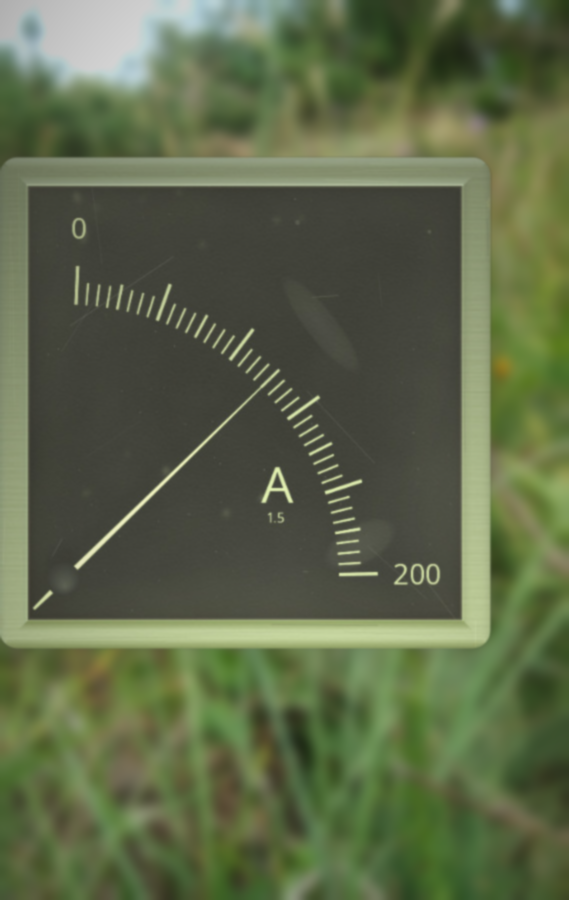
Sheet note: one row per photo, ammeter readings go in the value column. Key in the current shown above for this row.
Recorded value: 100 A
